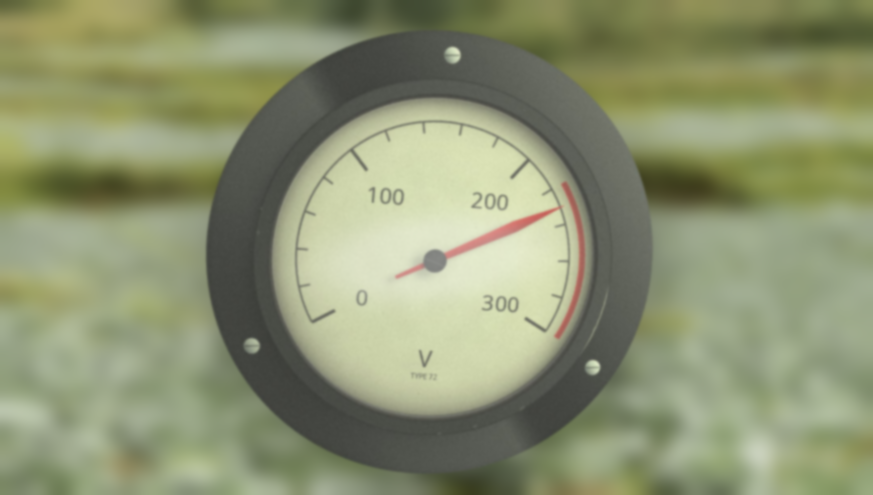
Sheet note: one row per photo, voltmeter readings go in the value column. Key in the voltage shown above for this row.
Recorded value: 230 V
